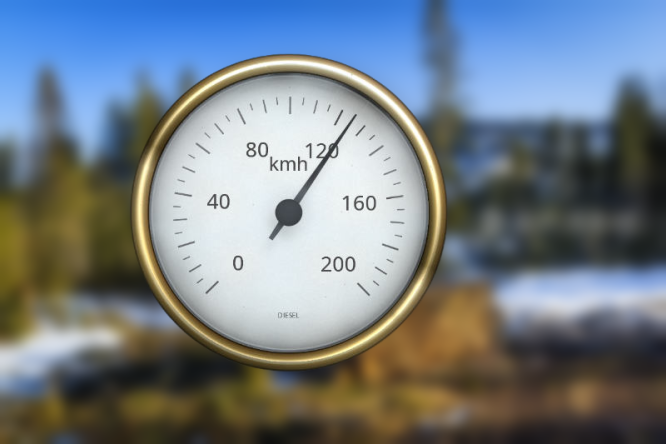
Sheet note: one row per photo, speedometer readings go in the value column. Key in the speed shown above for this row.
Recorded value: 125 km/h
